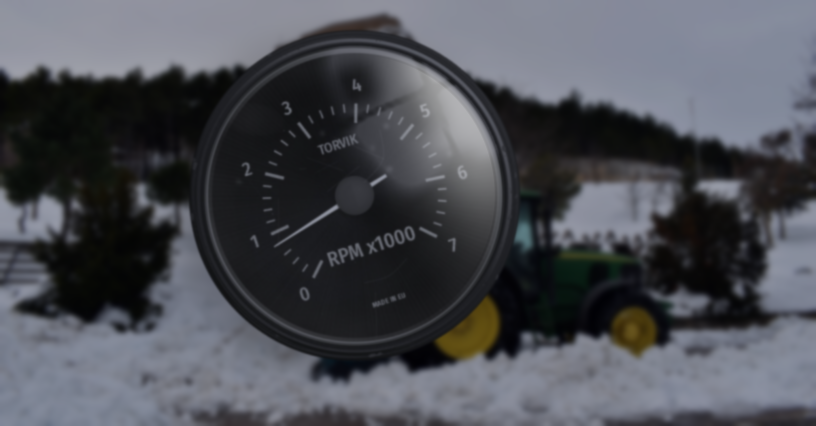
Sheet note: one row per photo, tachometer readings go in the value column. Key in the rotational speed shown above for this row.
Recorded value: 800 rpm
